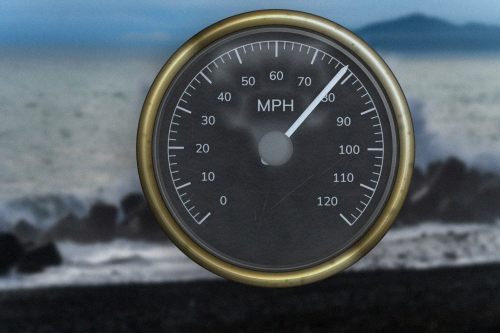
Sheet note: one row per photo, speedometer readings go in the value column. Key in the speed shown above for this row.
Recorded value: 78 mph
